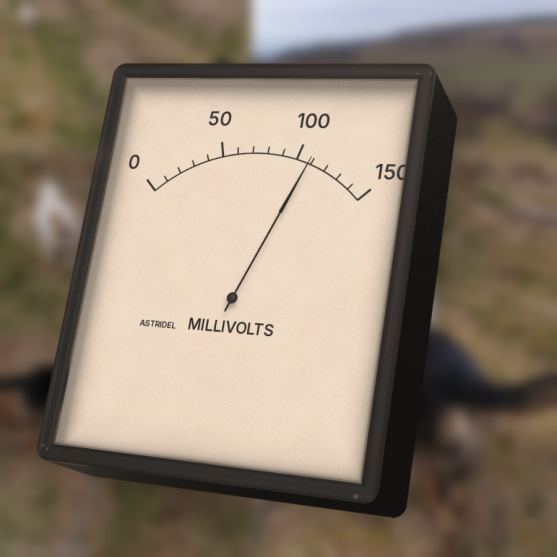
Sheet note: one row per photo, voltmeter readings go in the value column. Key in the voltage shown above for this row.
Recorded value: 110 mV
